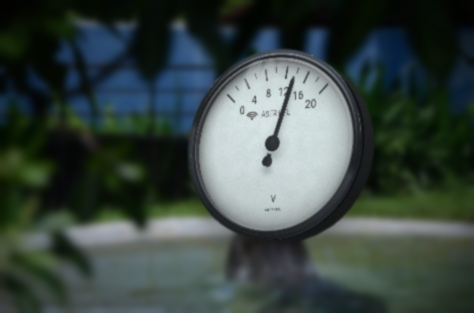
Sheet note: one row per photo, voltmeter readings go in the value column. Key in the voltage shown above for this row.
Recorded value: 14 V
